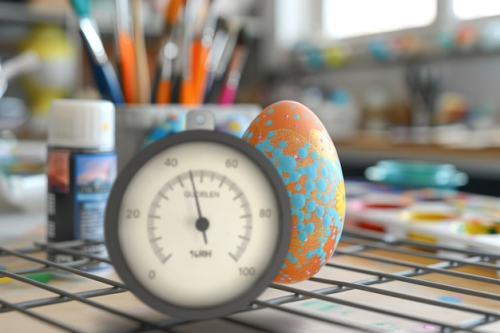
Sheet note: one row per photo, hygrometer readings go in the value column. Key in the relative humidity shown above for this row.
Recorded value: 45 %
